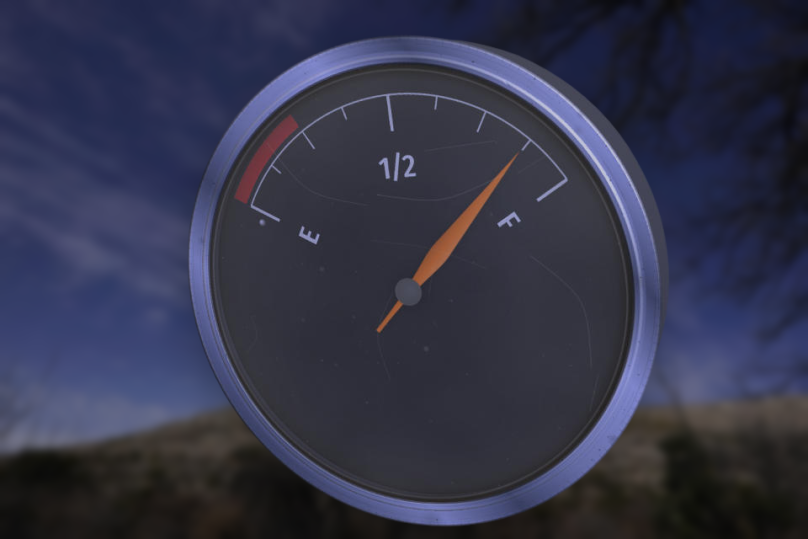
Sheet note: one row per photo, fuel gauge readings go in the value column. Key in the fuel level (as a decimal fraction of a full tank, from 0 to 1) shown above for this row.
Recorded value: 0.875
